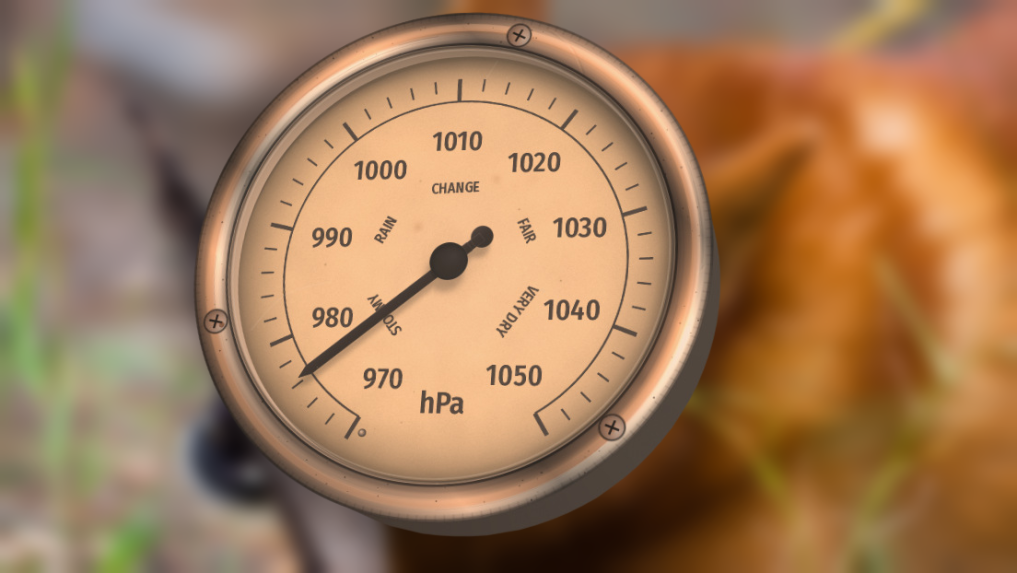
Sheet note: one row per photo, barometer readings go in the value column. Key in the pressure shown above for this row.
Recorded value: 976 hPa
